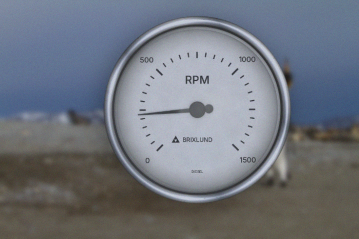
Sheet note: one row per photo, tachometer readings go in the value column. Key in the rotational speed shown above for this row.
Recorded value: 225 rpm
